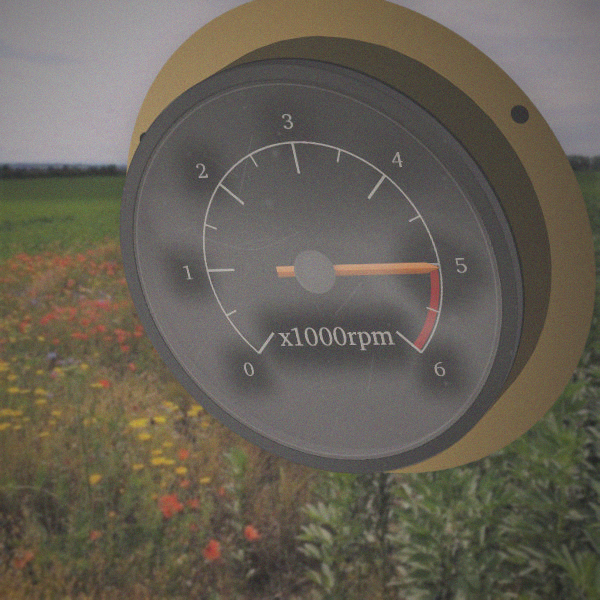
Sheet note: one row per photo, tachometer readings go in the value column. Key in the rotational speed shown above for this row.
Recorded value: 5000 rpm
